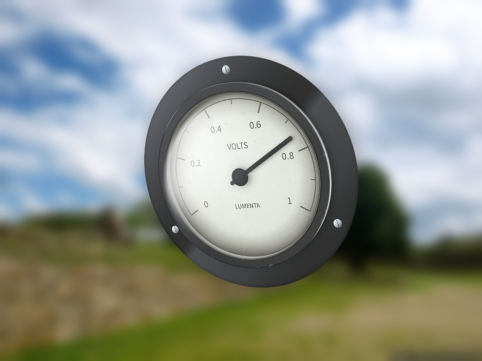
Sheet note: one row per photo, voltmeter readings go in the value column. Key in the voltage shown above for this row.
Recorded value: 0.75 V
